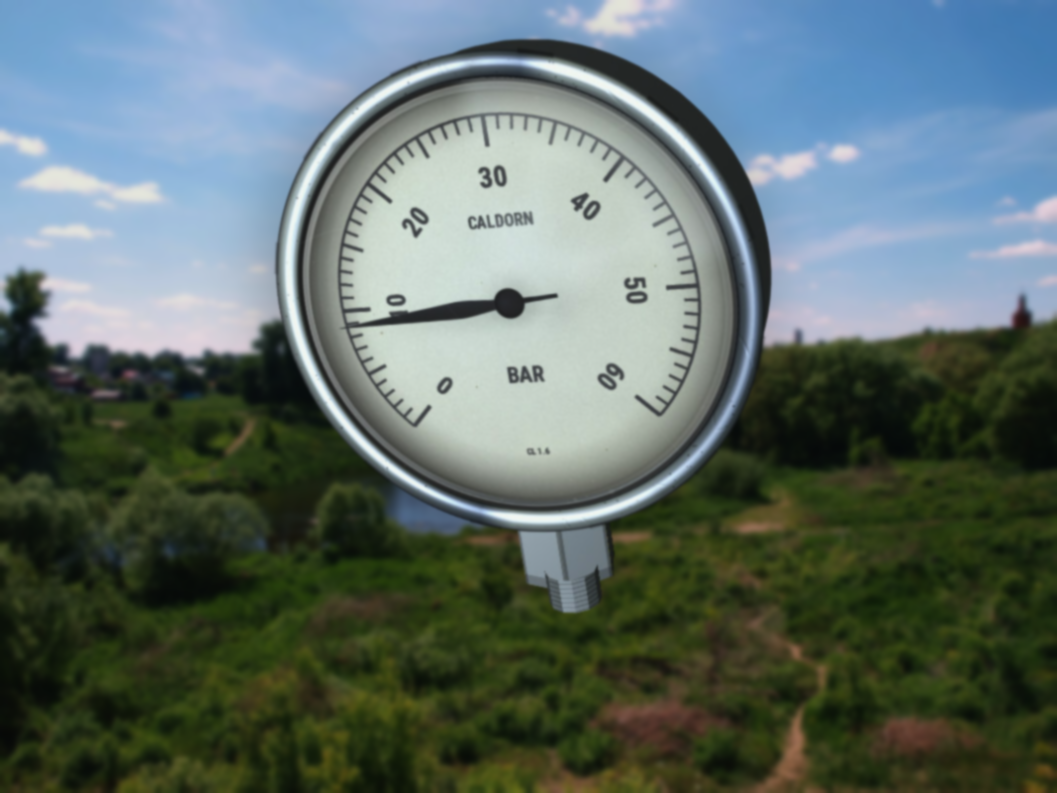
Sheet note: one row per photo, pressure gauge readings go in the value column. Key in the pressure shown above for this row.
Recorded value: 9 bar
